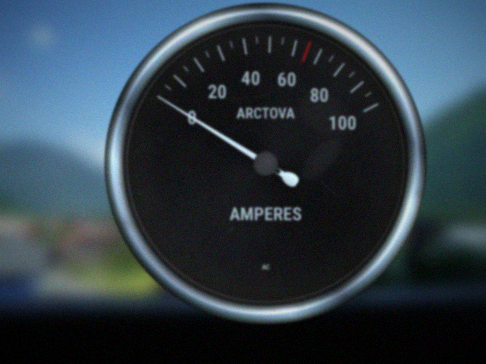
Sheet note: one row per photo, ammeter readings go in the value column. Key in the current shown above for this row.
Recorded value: 0 A
